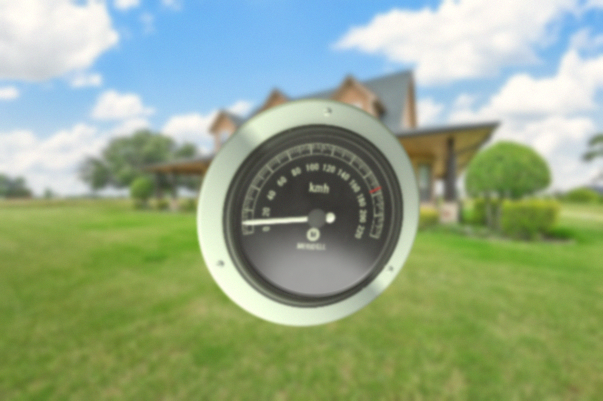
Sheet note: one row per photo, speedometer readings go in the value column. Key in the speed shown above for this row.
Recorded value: 10 km/h
